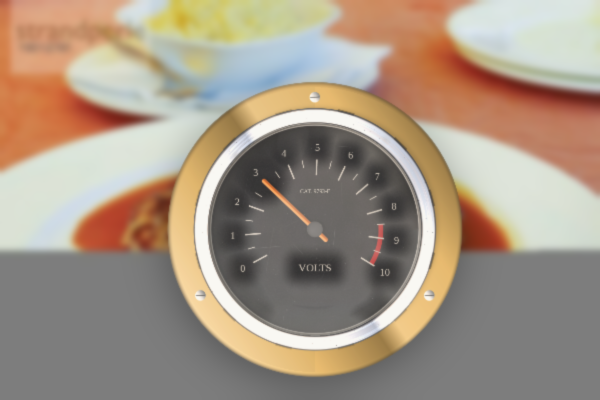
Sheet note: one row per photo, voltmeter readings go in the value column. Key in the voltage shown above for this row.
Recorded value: 3 V
